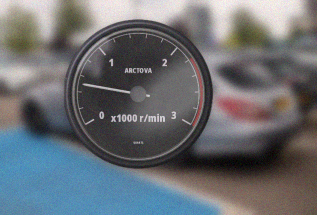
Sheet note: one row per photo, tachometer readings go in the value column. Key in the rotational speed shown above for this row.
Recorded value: 500 rpm
